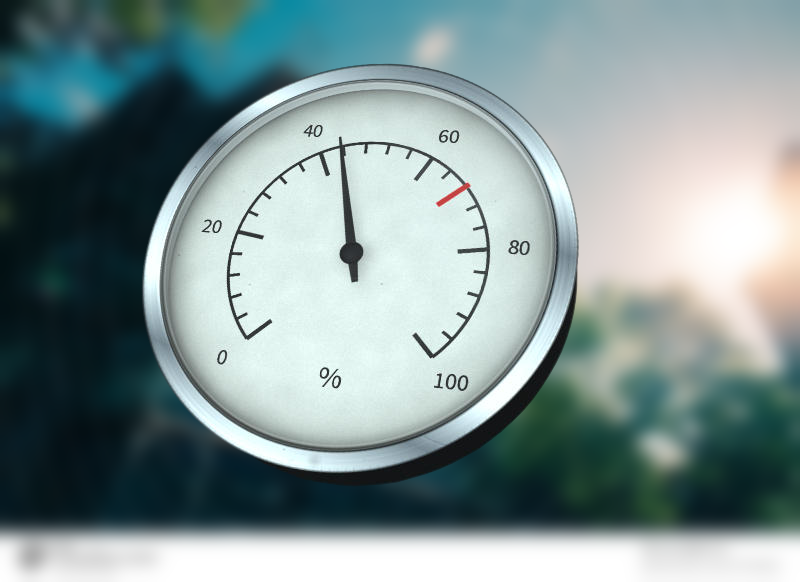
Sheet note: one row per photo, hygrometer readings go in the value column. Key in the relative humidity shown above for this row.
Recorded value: 44 %
